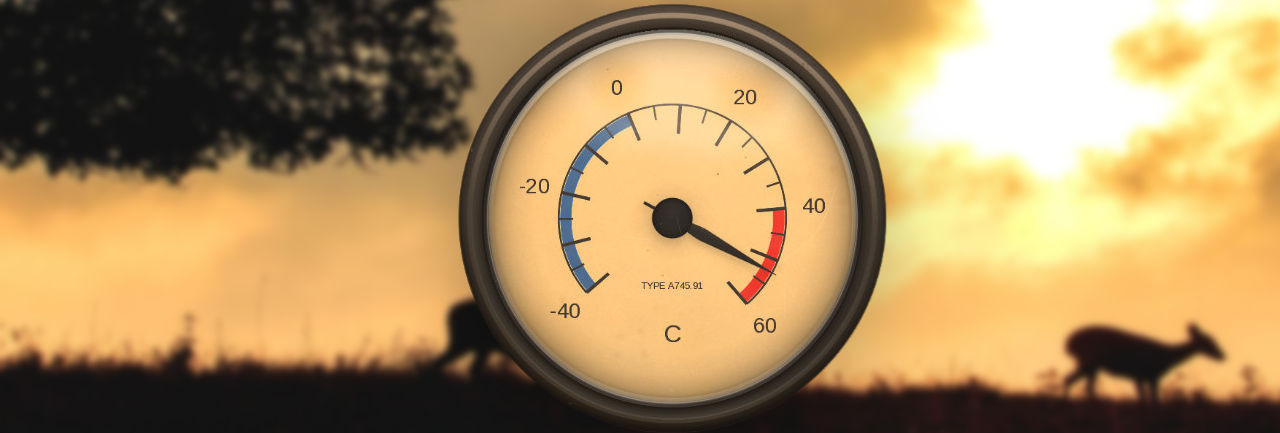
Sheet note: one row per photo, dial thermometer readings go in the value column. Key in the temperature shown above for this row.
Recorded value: 52.5 °C
